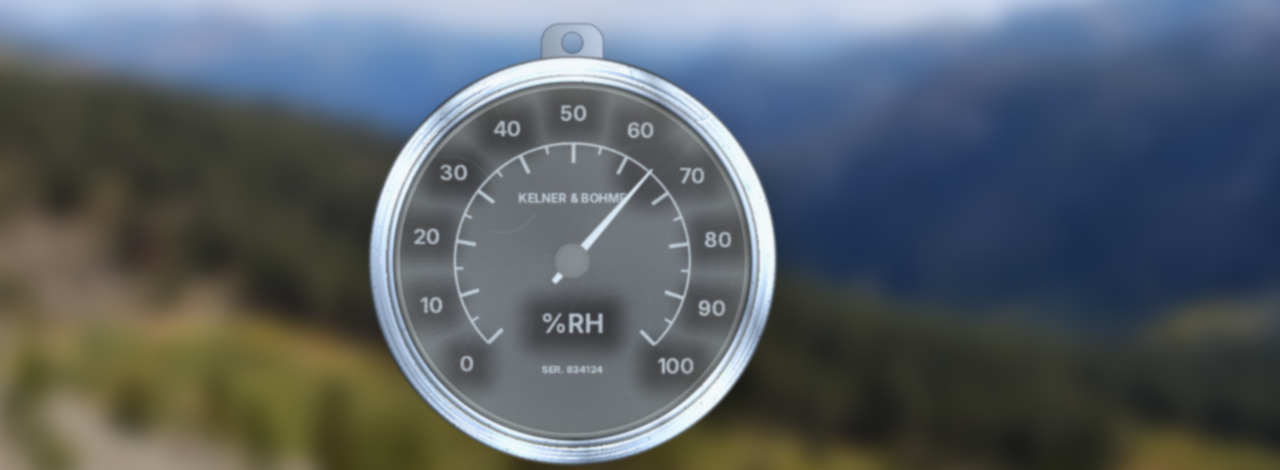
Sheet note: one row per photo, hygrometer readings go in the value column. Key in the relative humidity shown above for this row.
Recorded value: 65 %
